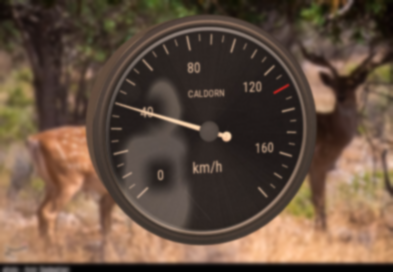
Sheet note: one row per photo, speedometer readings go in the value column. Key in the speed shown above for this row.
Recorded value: 40 km/h
